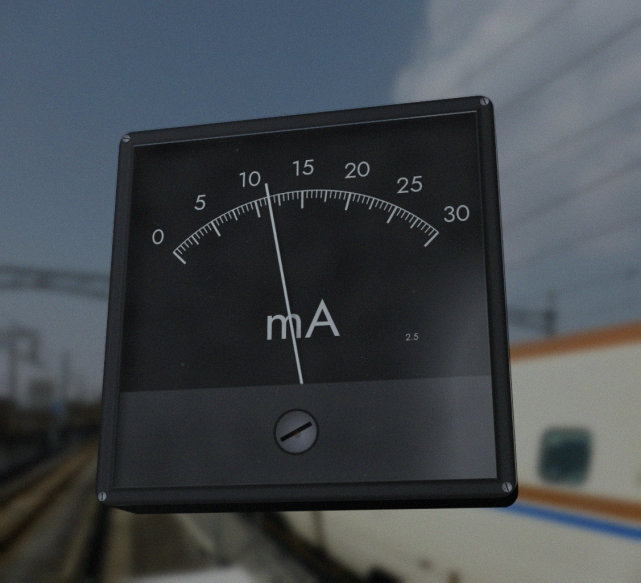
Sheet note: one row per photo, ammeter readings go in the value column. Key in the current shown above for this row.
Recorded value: 11.5 mA
